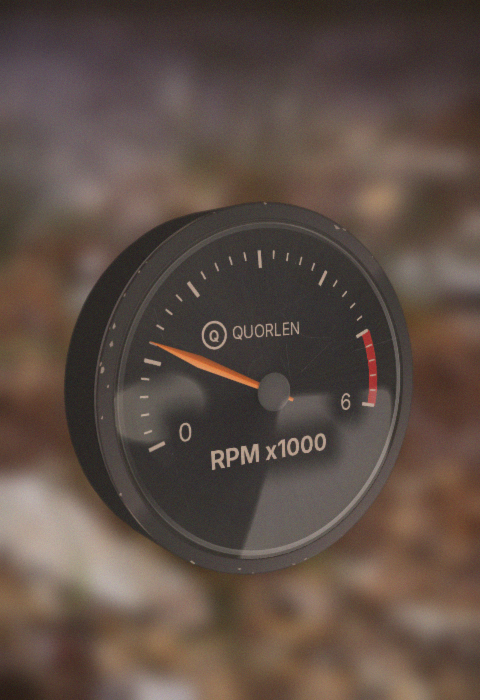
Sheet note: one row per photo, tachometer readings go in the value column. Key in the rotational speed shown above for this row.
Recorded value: 1200 rpm
